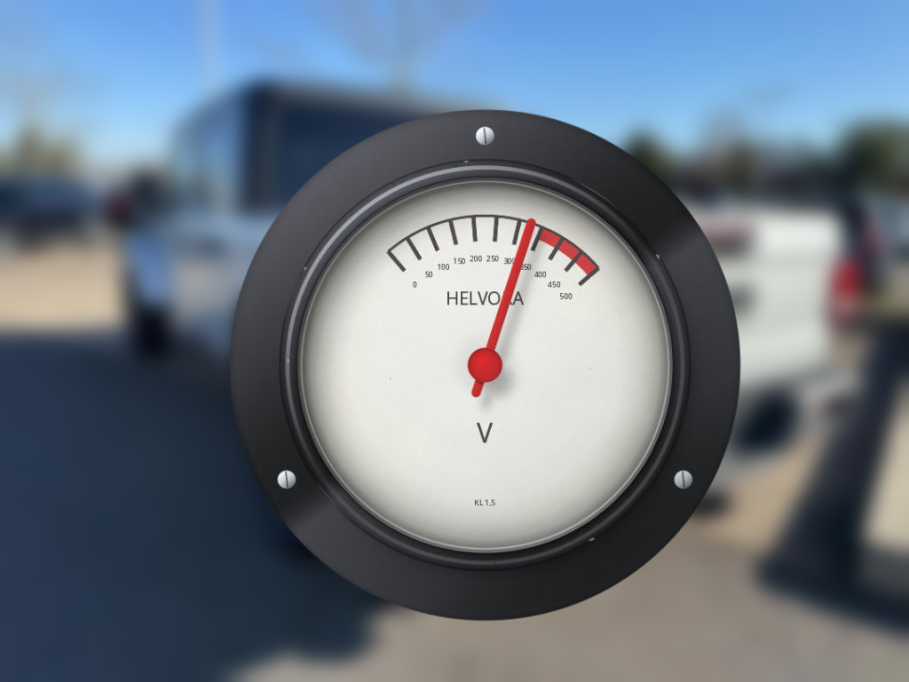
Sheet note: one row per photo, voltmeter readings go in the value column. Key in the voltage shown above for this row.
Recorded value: 325 V
